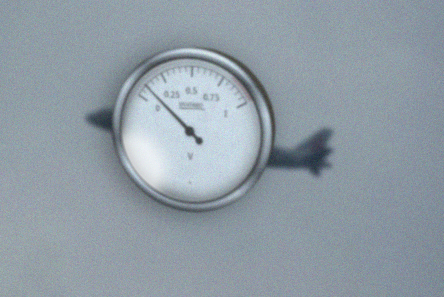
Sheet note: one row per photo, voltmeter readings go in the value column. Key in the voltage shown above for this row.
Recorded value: 0.1 V
